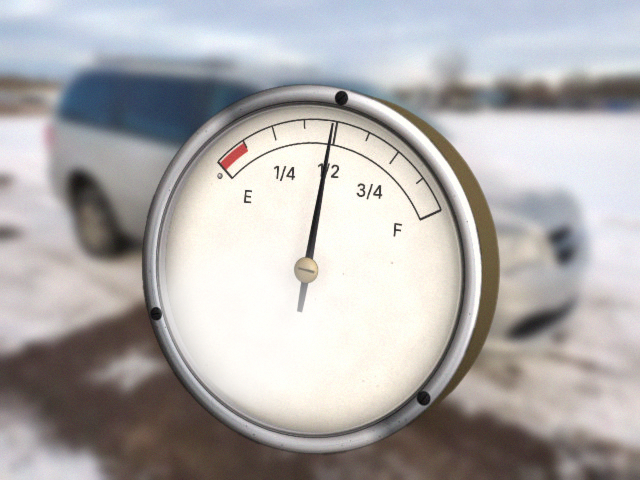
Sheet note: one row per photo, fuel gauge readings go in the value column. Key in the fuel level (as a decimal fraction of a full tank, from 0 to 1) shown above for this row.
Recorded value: 0.5
